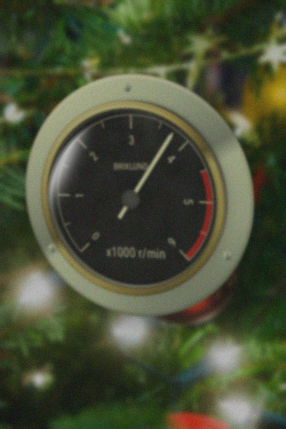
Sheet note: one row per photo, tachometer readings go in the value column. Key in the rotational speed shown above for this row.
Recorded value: 3750 rpm
